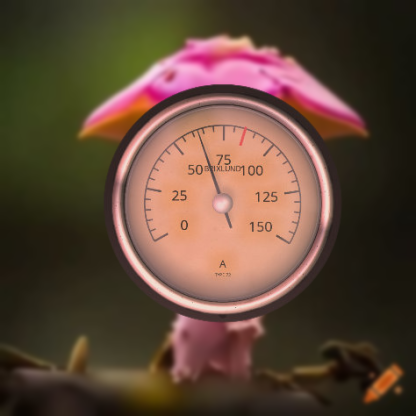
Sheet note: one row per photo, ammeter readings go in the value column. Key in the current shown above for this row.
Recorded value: 62.5 A
